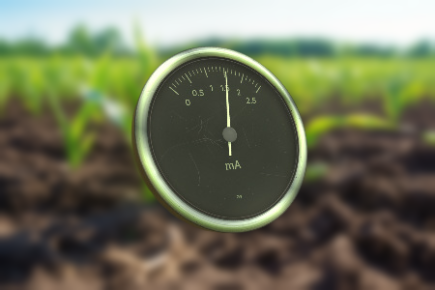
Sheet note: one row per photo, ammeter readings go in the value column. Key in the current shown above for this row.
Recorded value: 1.5 mA
